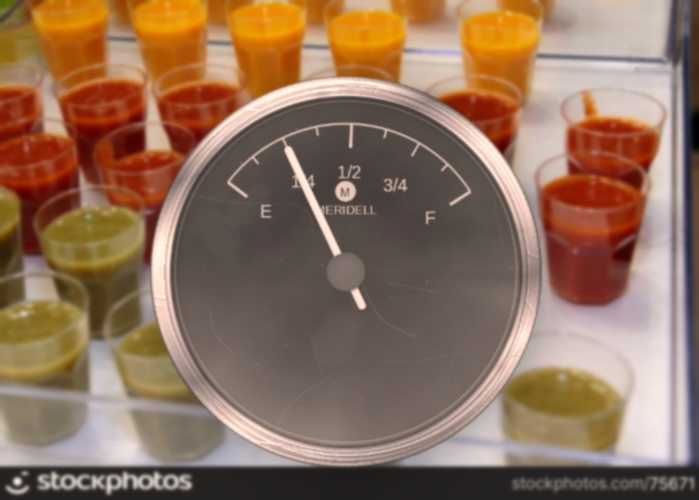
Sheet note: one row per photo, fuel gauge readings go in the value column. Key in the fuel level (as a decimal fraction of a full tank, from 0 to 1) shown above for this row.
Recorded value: 0.25
